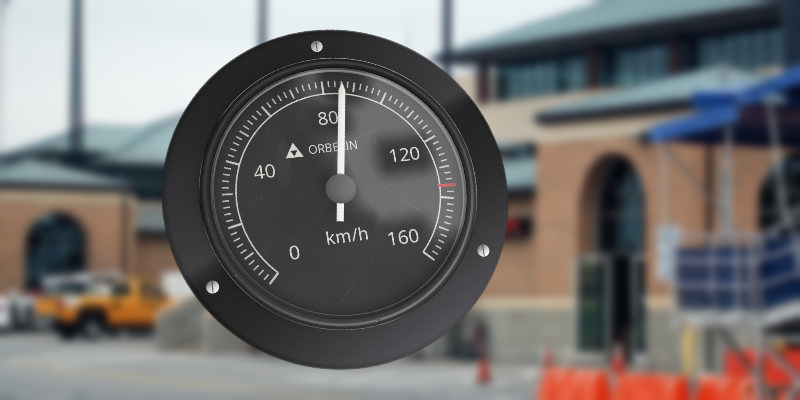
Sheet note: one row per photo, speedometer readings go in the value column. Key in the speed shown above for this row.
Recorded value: 86 km/h
